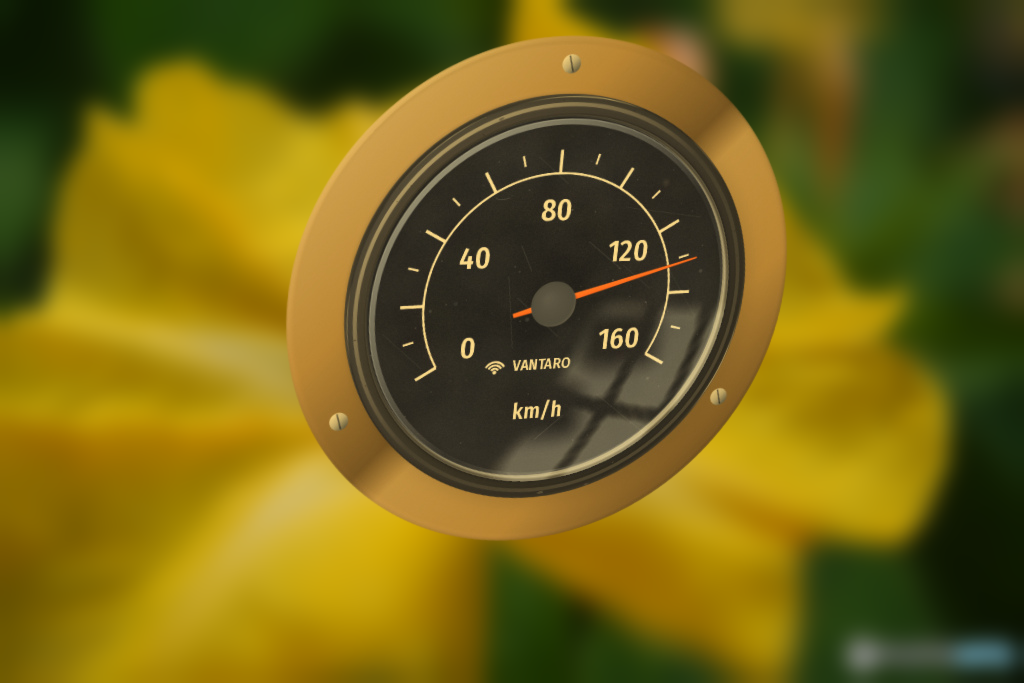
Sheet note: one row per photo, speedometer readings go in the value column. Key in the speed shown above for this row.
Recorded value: 130 km/h
